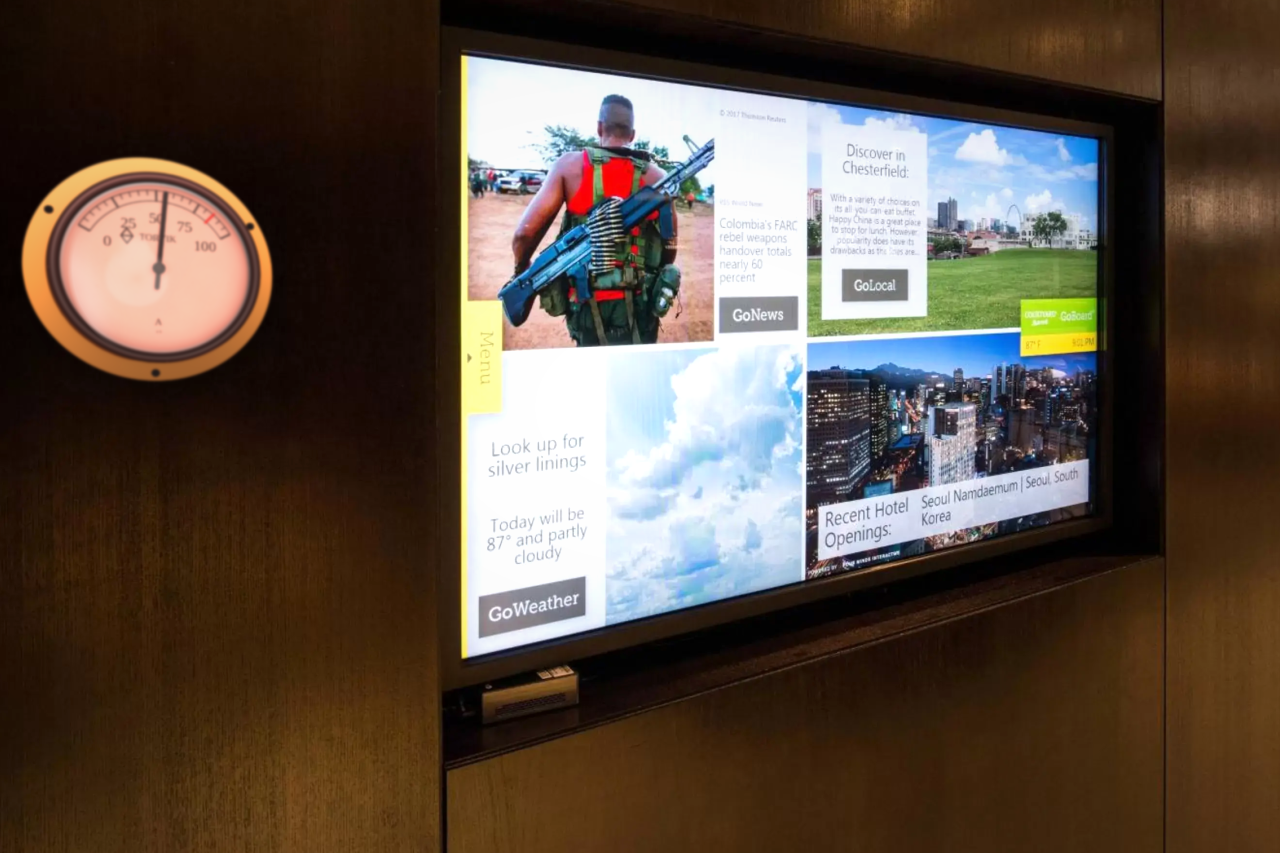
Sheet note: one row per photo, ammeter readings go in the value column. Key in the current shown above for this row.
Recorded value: 55 A
